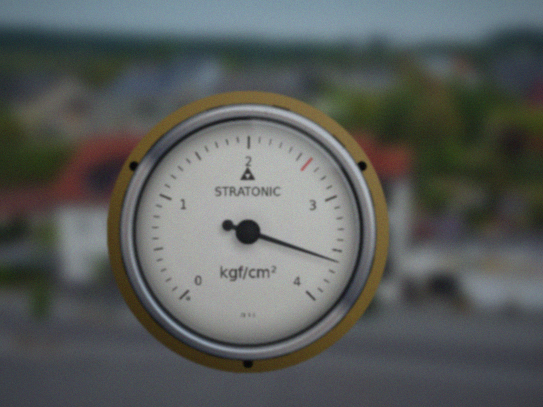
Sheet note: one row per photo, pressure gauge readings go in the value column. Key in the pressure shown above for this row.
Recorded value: 3.6 kg/cm²
